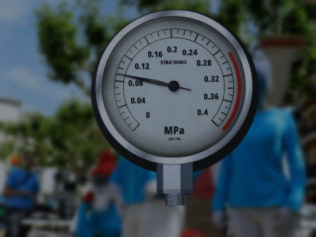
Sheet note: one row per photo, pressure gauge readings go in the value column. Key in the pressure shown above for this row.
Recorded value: 0.09 MPa
